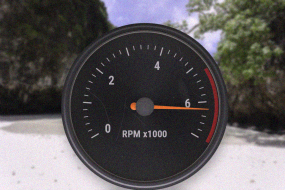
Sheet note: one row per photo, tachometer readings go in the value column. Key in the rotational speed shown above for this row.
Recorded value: 6200 rpm
